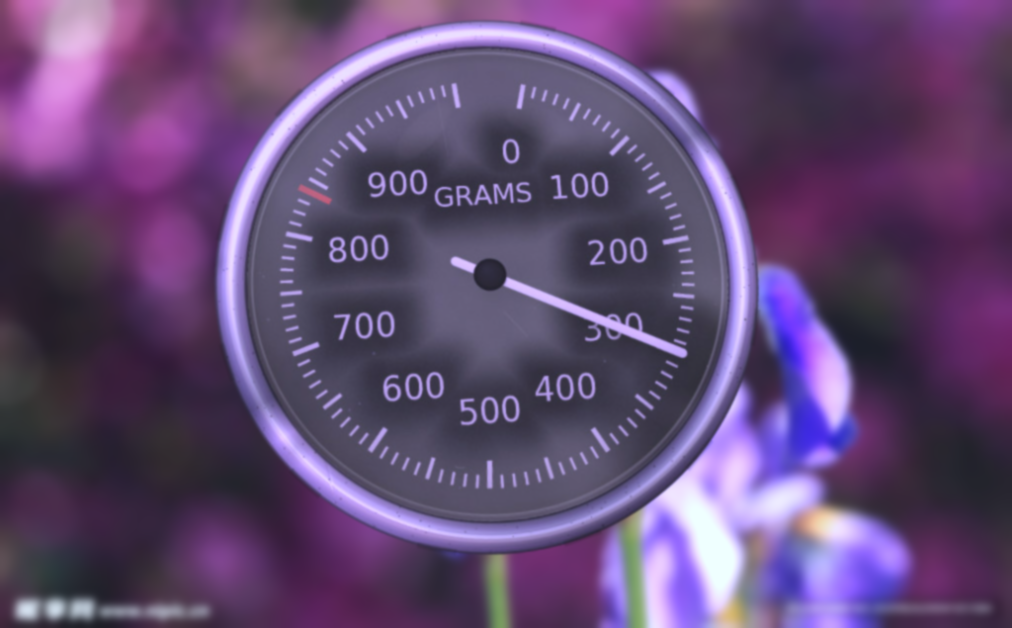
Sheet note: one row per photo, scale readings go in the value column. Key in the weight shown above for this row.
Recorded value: 300 g
